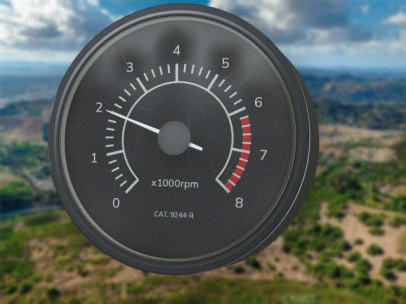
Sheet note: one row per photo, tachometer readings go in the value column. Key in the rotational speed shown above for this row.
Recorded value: 2000 rpm
